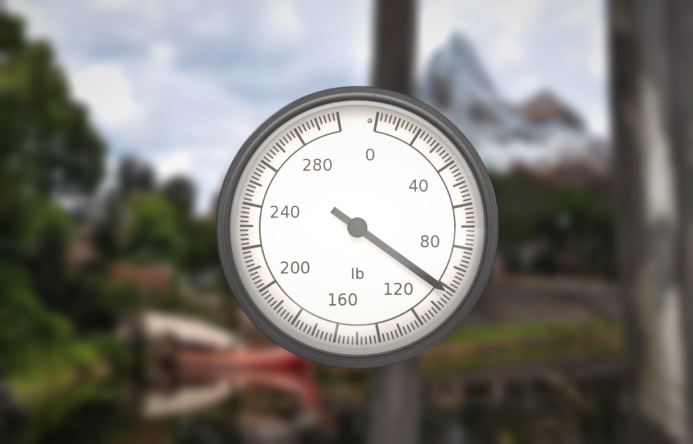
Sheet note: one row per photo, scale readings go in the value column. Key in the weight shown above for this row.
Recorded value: 102 lb
